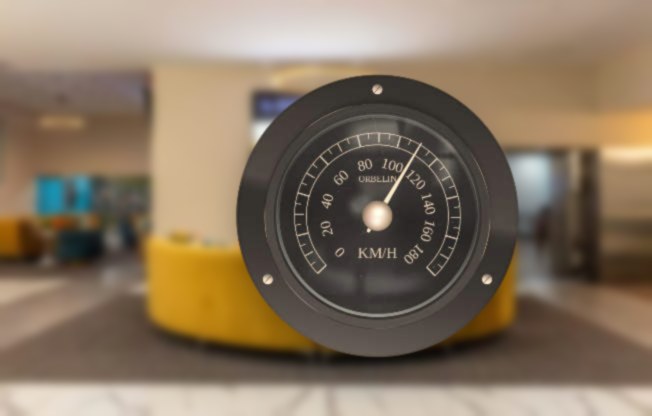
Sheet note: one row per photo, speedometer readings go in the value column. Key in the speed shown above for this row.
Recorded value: 110 km/h
